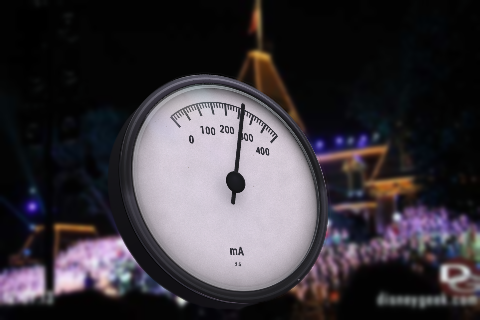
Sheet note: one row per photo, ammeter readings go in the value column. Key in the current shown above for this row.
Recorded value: 250 mA
